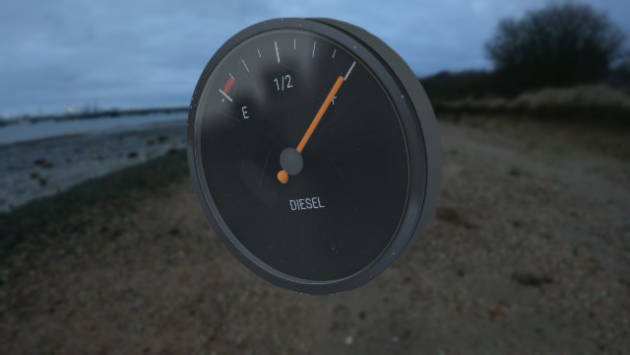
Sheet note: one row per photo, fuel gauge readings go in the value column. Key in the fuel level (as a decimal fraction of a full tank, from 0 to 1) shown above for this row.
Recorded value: 1
